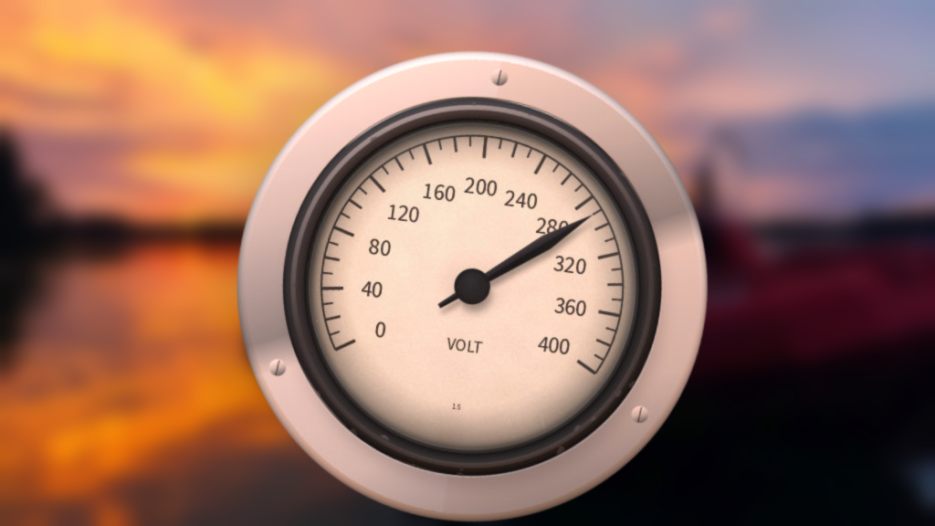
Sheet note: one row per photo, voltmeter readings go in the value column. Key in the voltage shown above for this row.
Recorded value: 290 V
